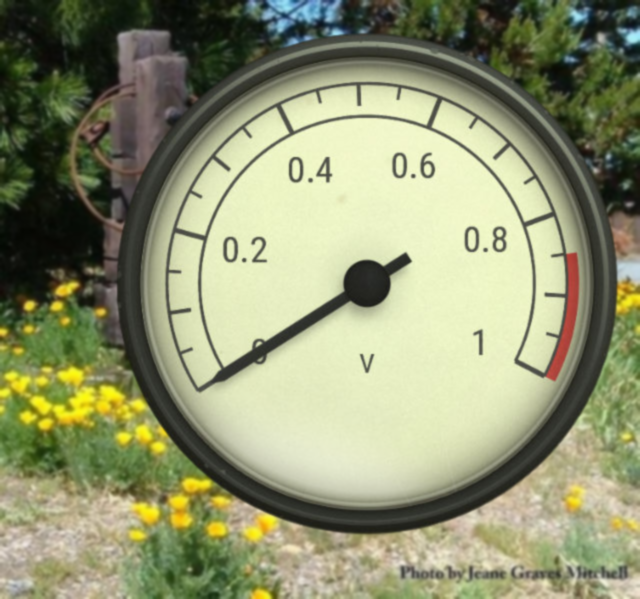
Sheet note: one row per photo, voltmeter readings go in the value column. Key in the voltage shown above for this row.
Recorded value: 0 V
